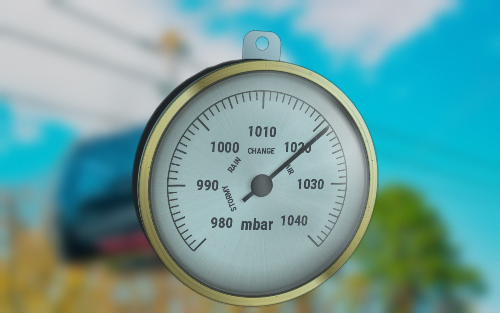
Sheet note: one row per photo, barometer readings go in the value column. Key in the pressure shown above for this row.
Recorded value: 1021 mbar
